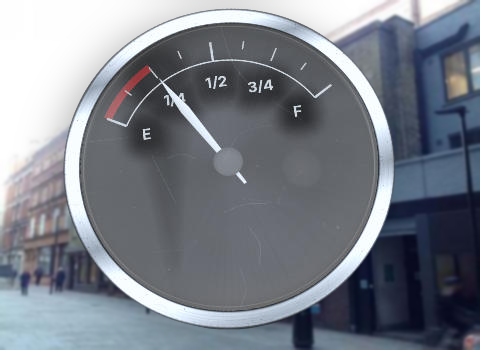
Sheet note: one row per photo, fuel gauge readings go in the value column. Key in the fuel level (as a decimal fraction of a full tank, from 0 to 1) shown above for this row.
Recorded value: 0.25
